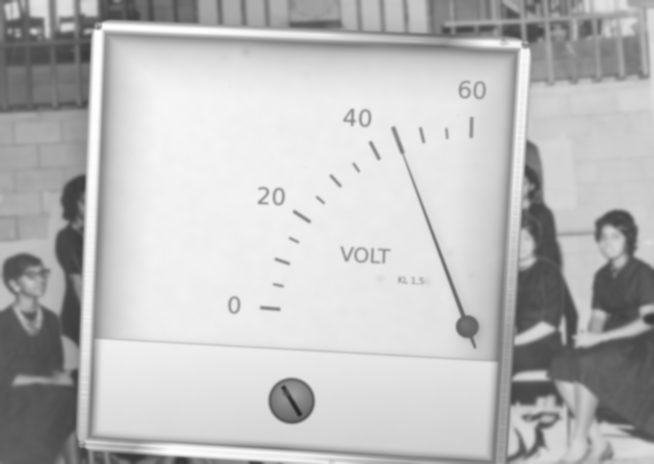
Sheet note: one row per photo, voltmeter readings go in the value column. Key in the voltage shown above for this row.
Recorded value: 45 V
